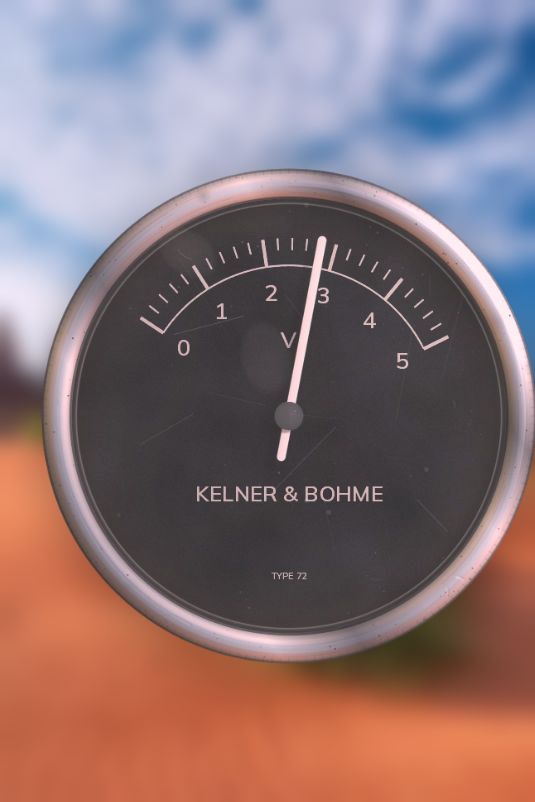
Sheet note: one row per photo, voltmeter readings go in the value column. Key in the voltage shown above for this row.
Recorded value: 2.8 V
